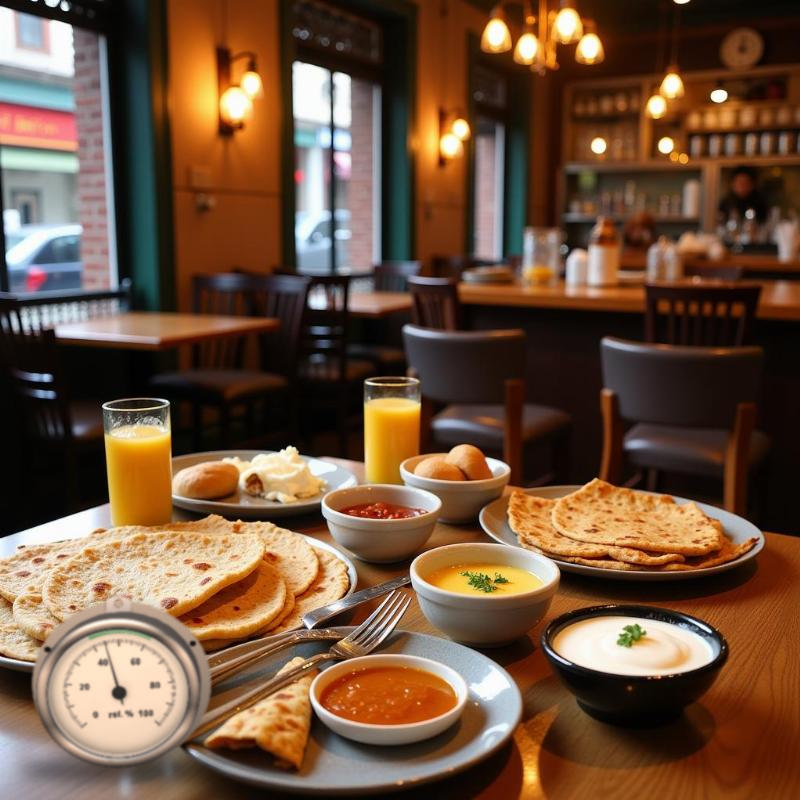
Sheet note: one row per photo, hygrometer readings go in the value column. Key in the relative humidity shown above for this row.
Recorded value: 45 %
